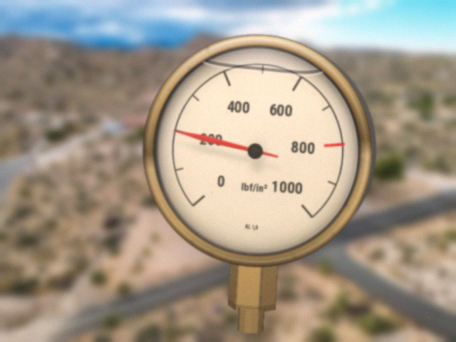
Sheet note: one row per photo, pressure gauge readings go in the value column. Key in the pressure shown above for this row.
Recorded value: 200 psi
